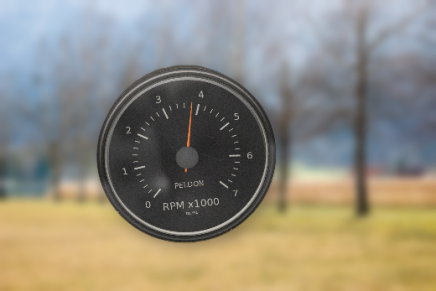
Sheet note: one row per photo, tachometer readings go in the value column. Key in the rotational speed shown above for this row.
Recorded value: 3800 rpm
